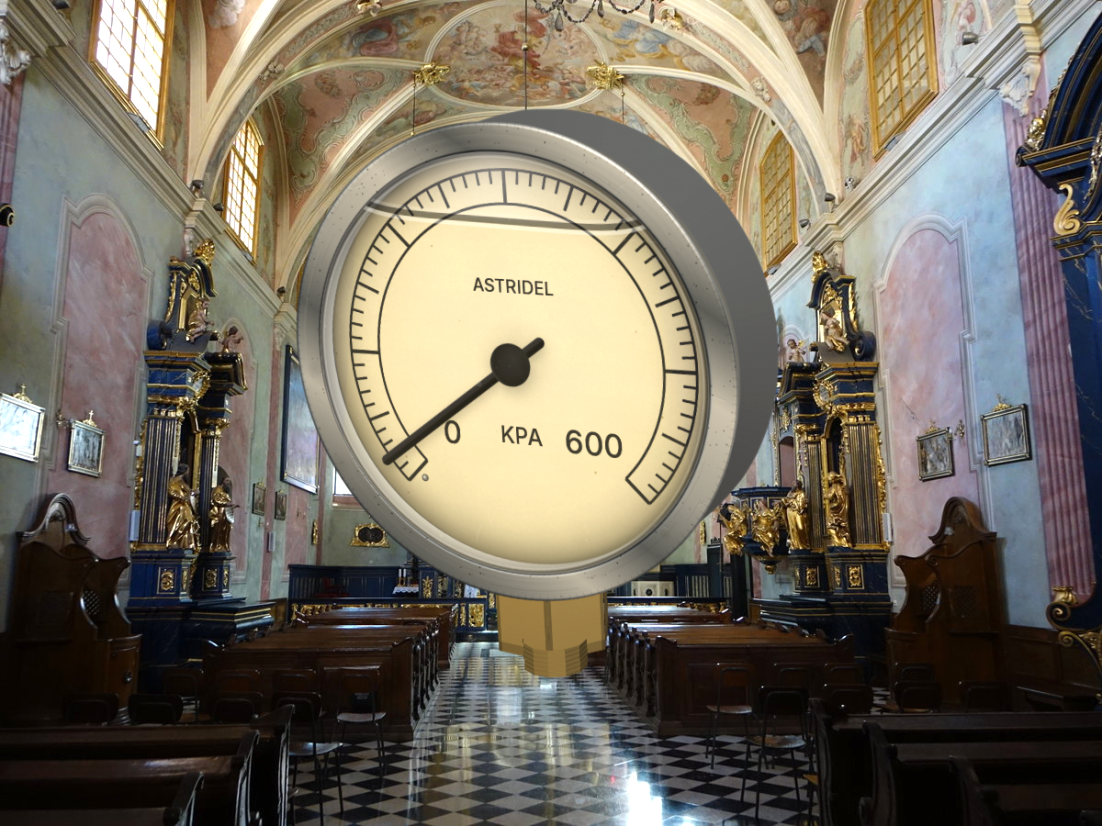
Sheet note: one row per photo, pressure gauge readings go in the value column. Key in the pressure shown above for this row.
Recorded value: 20 kPa
